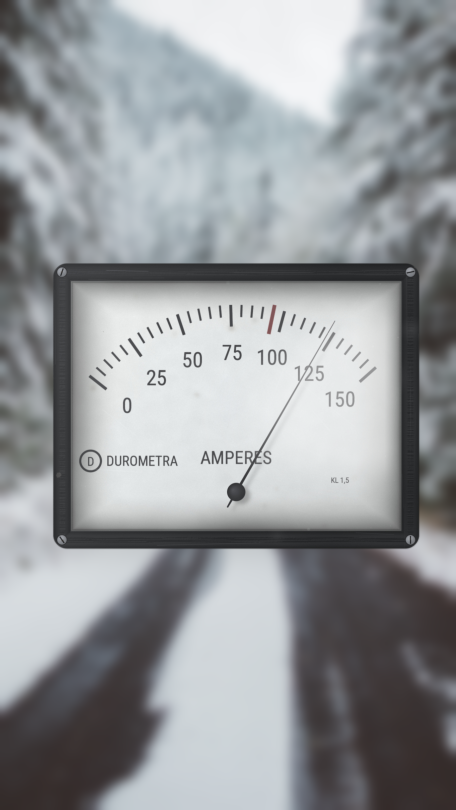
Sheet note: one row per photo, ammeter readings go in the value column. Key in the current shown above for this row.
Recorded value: 122.5 A
